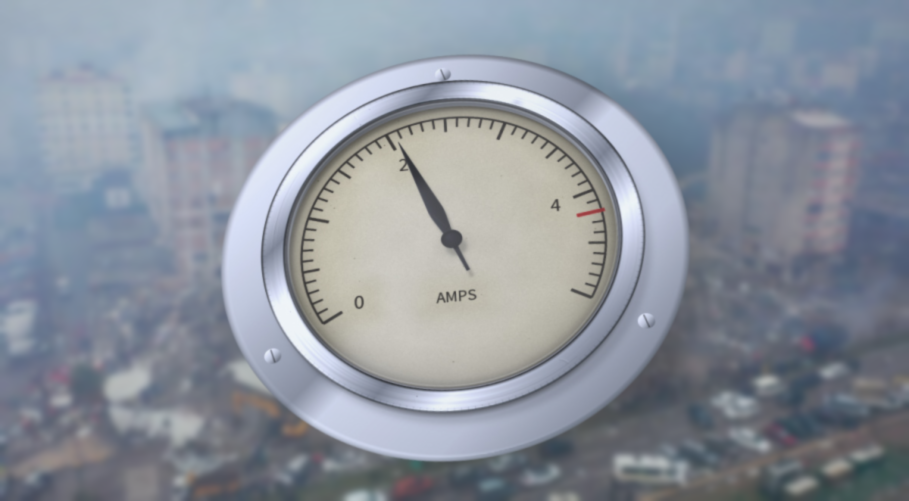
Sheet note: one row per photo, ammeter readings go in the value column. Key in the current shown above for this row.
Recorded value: 2.05 A
